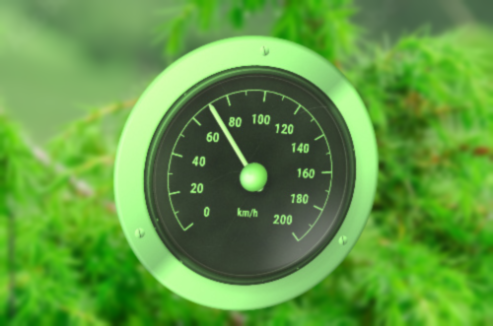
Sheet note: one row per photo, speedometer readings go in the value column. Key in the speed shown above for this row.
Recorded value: 70 km/h
